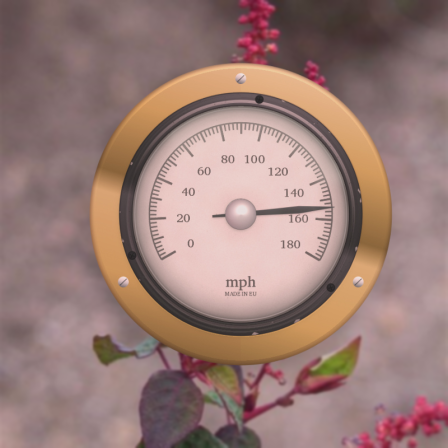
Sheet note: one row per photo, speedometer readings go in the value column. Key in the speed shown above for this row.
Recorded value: 154 mph
